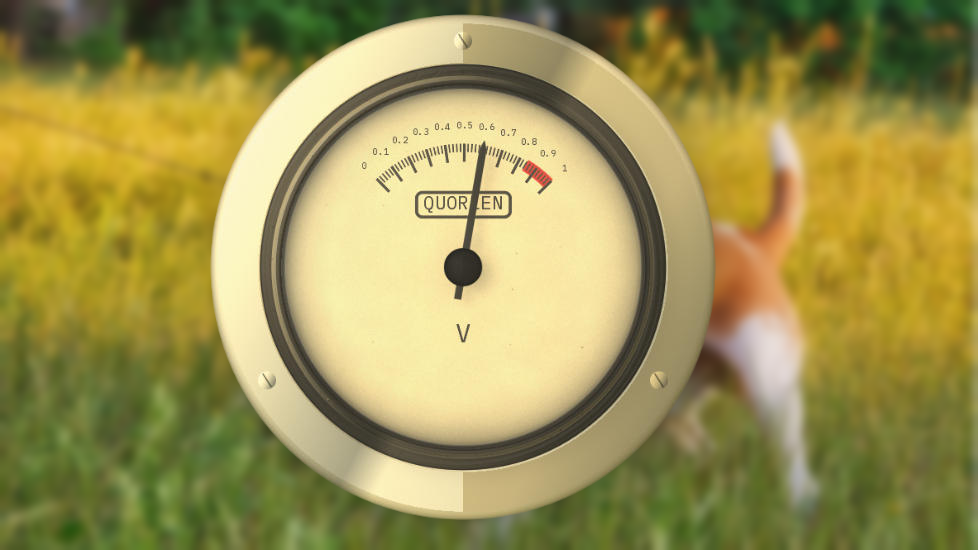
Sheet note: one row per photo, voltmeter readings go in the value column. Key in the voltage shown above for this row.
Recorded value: 0.6 V
